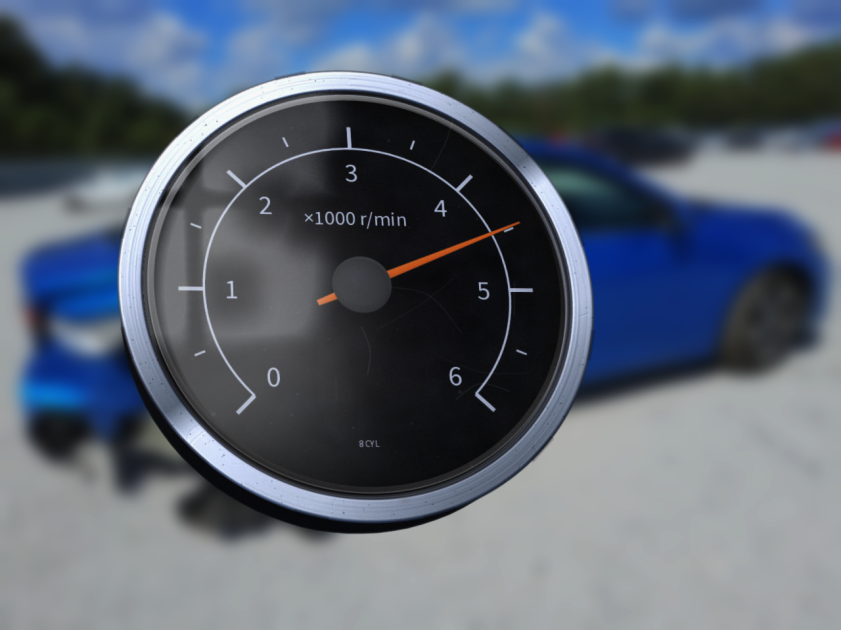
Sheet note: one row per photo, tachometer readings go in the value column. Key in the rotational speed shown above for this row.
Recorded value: 4500 rpm
